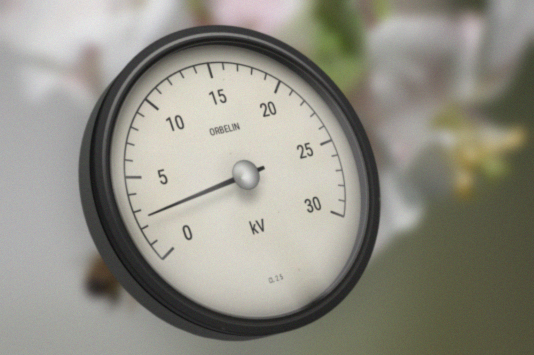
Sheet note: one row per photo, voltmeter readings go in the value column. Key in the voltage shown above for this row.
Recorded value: 2.5 kV
